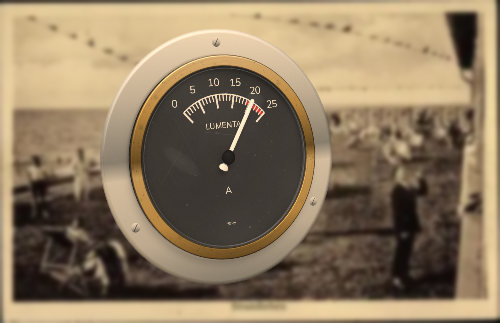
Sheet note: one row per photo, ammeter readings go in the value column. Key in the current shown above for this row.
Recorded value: 20 A
